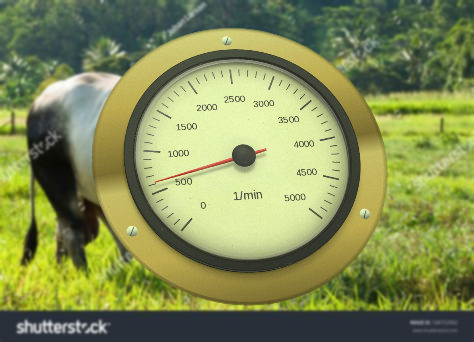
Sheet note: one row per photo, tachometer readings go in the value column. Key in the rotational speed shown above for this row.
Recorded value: 600 rpm
